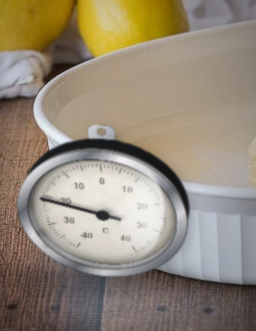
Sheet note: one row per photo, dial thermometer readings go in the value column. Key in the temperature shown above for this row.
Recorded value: -20 °C
